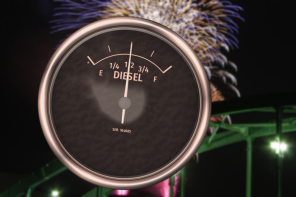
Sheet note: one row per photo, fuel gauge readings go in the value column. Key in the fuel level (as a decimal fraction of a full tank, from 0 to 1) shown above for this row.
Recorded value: 0.5
